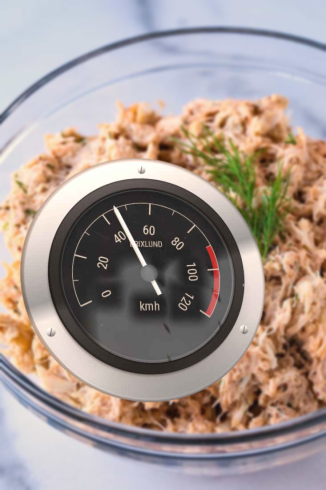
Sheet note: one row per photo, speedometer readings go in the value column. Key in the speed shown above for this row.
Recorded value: 45 km/h
